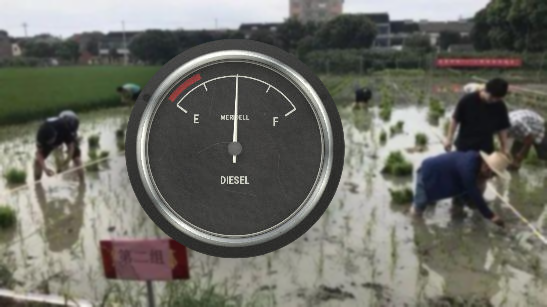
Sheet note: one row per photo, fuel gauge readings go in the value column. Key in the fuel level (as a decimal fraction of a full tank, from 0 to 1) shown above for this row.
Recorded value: 0.5
